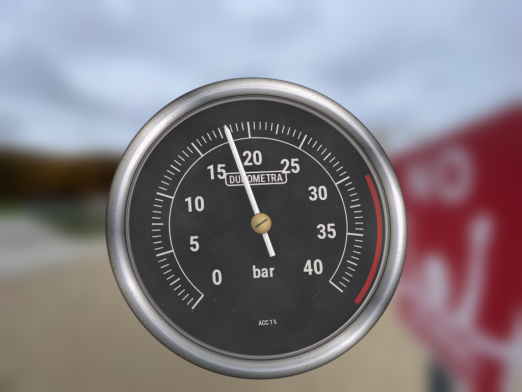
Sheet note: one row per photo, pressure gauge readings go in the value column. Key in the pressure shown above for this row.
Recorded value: 18 bar
